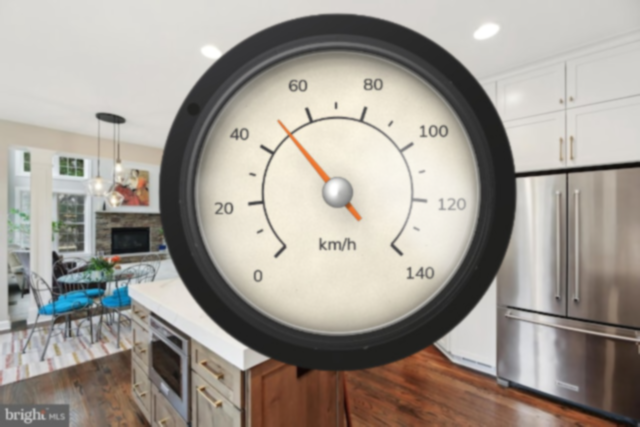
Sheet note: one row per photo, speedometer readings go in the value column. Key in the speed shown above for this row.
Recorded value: 50 km/h
